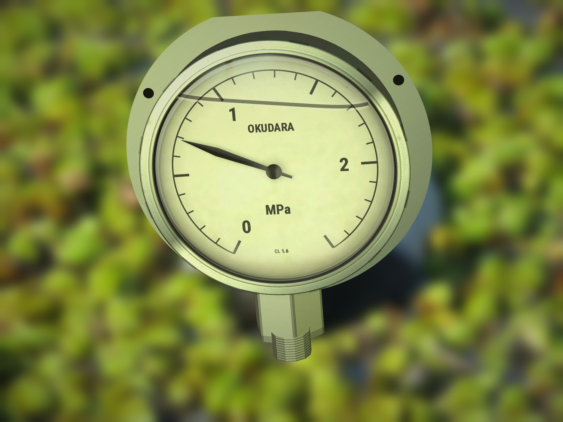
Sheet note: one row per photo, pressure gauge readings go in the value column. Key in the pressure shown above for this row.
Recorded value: 0.7 MPa
